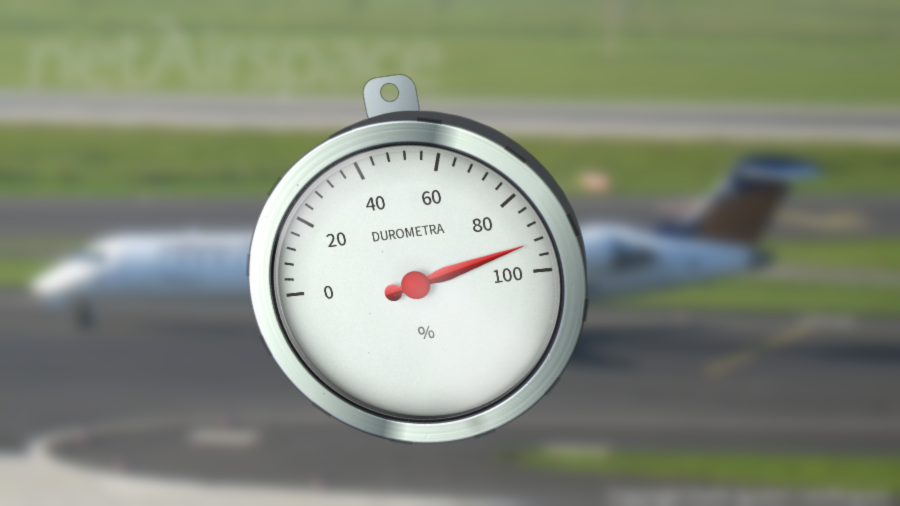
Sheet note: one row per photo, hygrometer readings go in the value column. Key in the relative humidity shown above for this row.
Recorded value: 92 %
